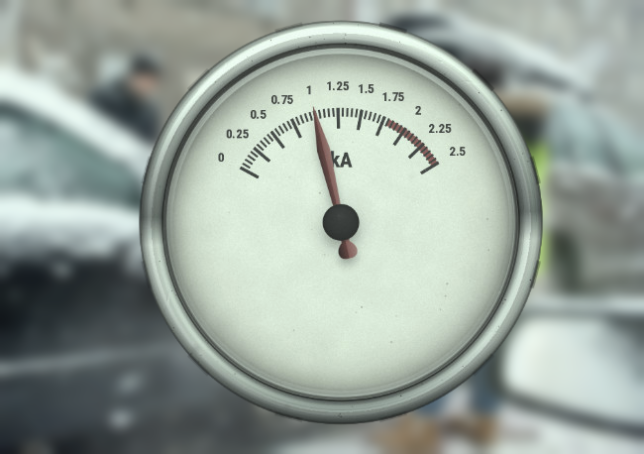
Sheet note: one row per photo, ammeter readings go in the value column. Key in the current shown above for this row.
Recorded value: 1 kA
